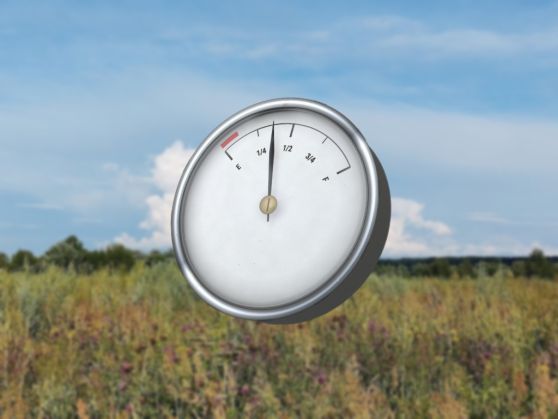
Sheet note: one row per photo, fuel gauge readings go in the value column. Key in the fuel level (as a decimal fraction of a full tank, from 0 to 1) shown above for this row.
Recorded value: 0.375
